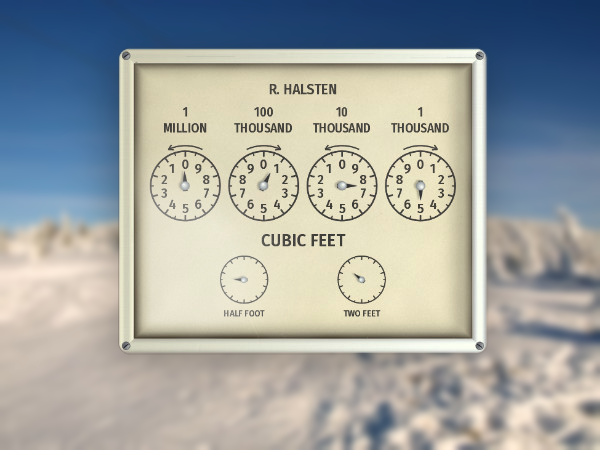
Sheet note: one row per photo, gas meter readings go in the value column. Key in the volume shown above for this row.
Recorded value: 7500 ft³
